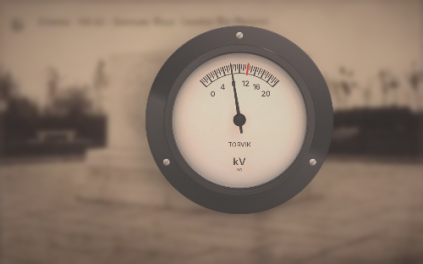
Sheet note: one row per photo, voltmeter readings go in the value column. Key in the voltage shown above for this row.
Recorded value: 8 kV
